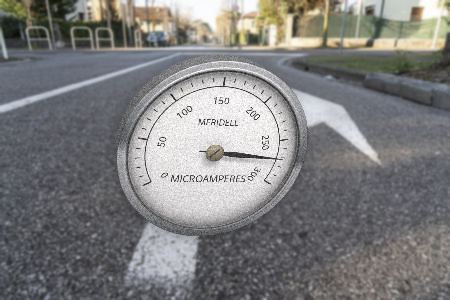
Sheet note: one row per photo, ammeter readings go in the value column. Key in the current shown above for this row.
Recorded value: 270 µA
